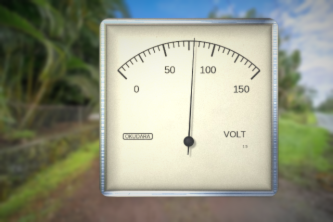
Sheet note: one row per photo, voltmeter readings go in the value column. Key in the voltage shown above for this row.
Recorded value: 80 V
